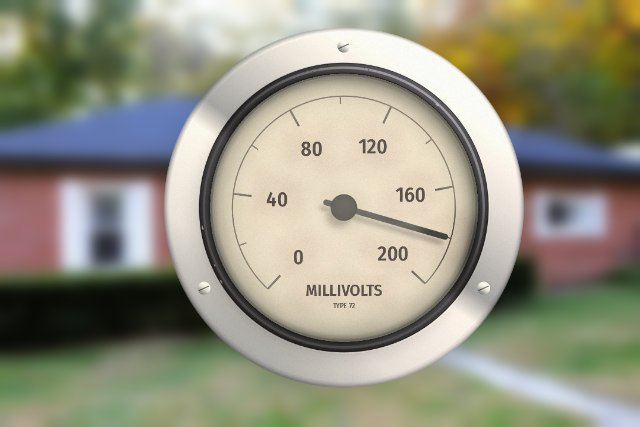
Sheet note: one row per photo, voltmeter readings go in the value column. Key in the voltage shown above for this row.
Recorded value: 180 mV
